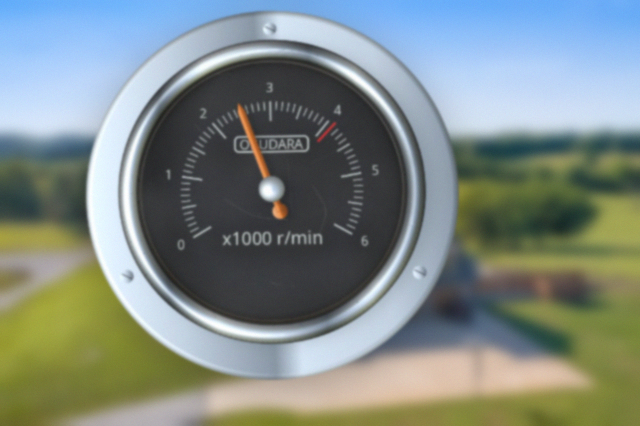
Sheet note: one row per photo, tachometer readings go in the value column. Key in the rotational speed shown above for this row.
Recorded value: 2500 rpm
